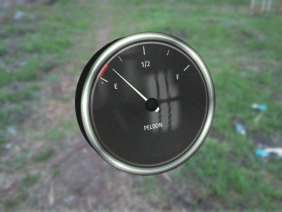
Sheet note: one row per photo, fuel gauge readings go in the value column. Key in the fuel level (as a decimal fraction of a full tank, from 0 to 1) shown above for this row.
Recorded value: 0.125
